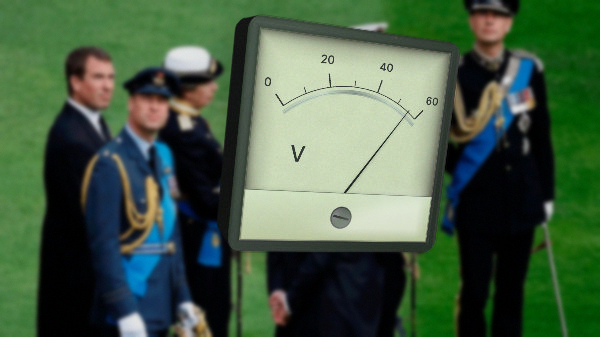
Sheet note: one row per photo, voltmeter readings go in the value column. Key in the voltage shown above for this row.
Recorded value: 55 V
